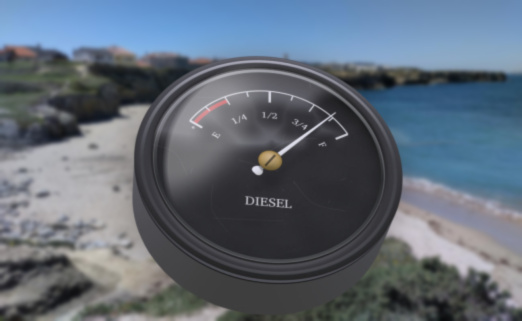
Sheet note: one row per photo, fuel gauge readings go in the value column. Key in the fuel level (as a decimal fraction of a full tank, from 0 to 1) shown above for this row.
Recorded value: 0.875
